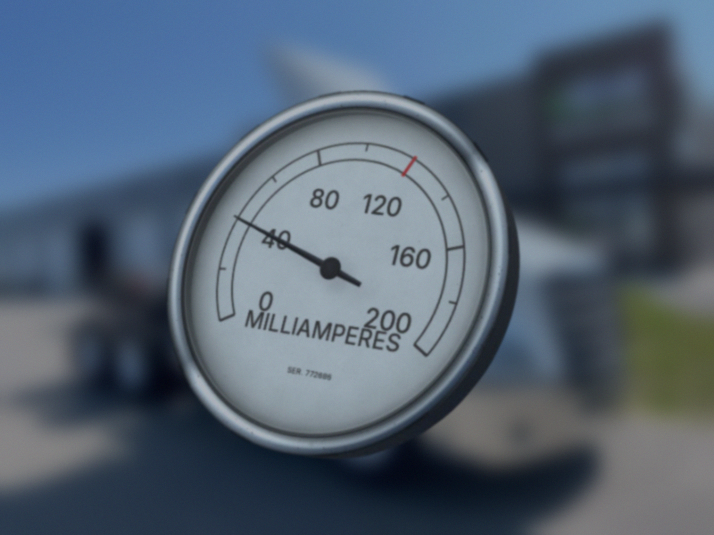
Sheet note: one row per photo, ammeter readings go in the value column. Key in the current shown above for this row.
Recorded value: 40 mA
